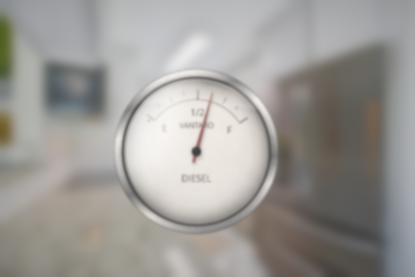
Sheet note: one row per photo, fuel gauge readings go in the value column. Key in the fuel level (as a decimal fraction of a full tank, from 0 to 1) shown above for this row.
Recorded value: 0.625
